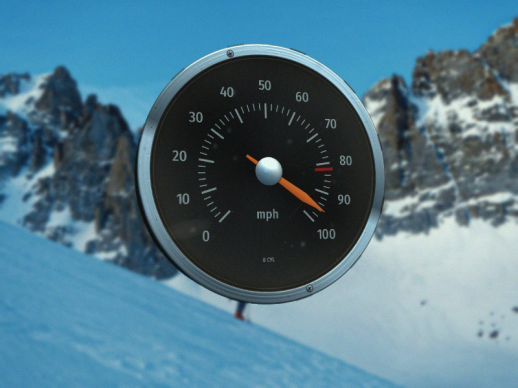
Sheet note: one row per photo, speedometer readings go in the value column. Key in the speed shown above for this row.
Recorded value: 96 mph
